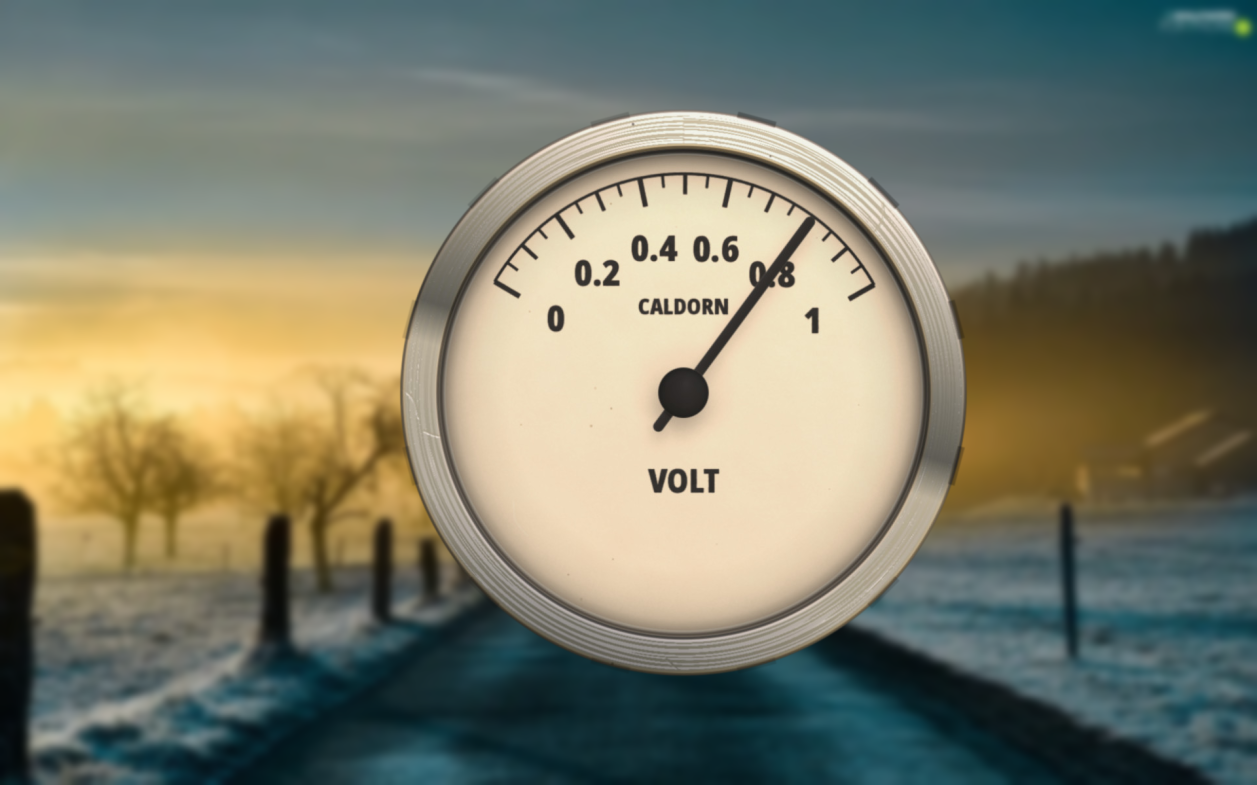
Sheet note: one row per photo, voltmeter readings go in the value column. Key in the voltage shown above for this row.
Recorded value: 0.8 V
